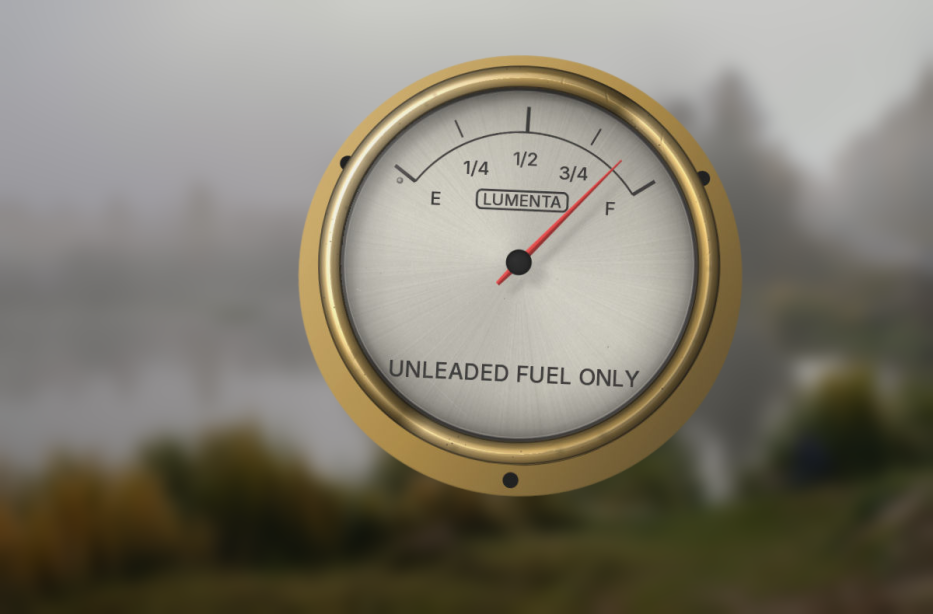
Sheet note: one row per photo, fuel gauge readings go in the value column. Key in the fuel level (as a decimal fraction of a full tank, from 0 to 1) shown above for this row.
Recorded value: 0.875
